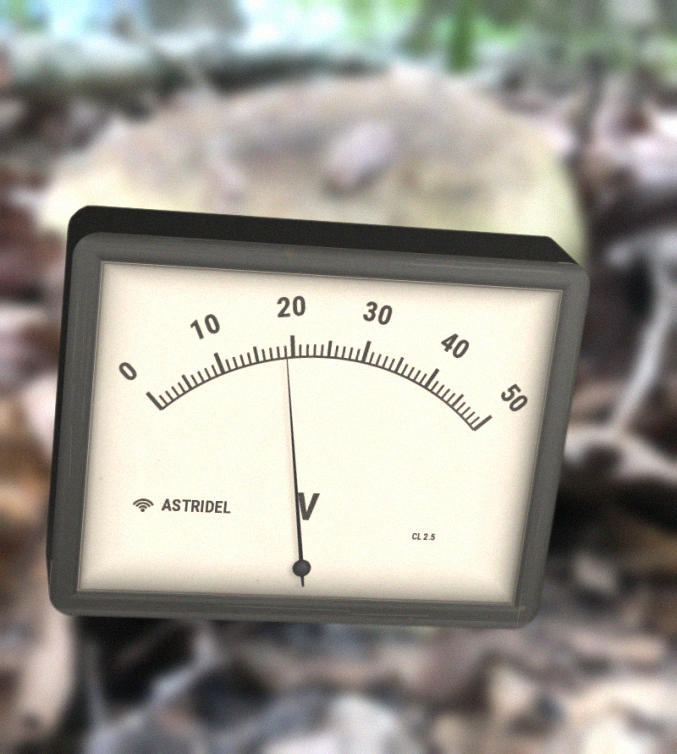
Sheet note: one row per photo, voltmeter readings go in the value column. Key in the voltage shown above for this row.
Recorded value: 19 V
